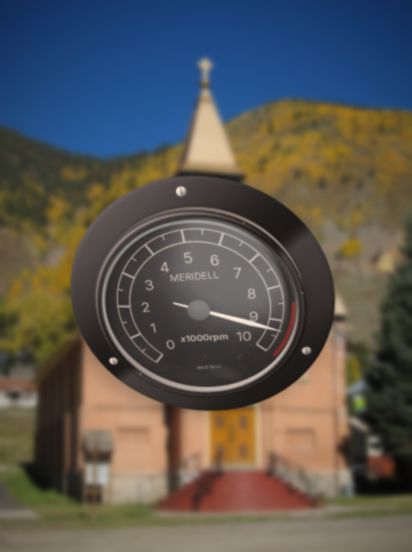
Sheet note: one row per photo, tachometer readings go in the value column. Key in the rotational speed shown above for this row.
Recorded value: 9250 rpm
